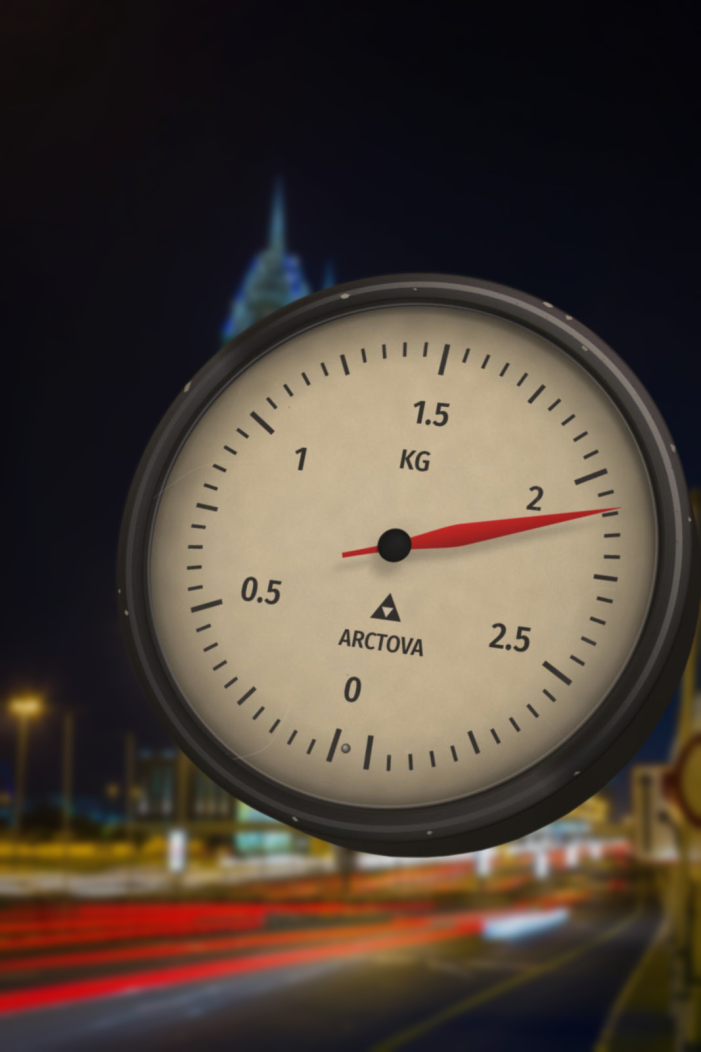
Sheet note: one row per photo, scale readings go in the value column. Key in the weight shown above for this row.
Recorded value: 2.1 kg
